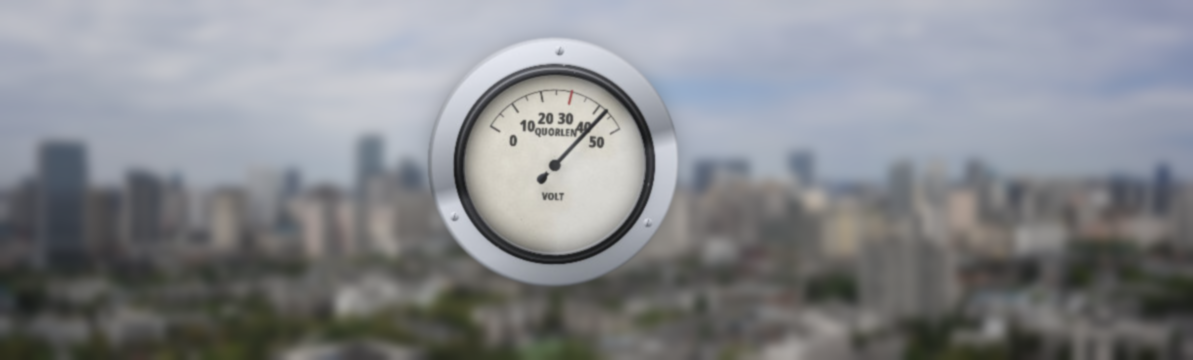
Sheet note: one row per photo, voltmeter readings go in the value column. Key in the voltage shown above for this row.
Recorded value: 42.5 V
